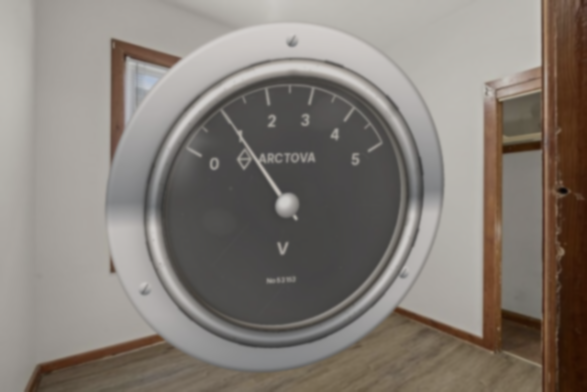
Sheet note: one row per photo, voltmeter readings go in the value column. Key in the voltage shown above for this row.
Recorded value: 1 V
